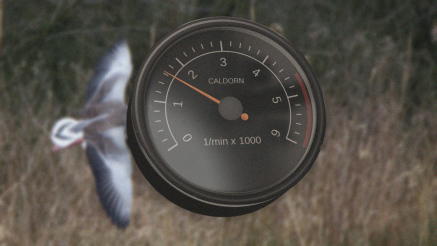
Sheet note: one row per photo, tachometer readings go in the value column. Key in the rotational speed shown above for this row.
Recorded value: 1600 rpm
